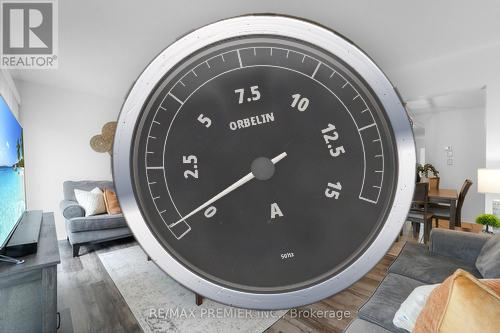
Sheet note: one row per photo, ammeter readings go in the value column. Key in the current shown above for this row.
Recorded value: 0.5 A
